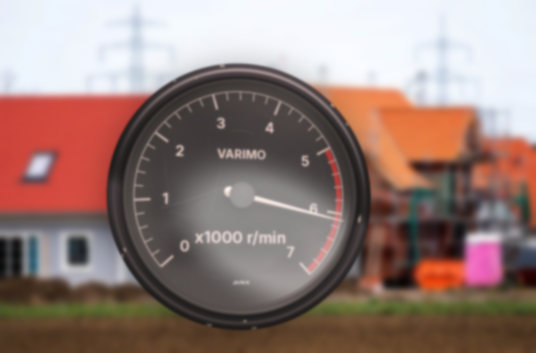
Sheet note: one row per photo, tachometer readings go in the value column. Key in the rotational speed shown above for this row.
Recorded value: 6100 rpm
